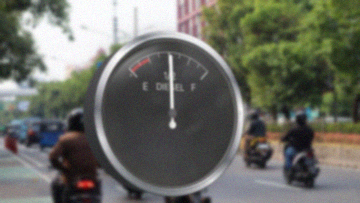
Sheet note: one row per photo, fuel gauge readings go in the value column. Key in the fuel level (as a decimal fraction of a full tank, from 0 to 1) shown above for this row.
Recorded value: 0.5
